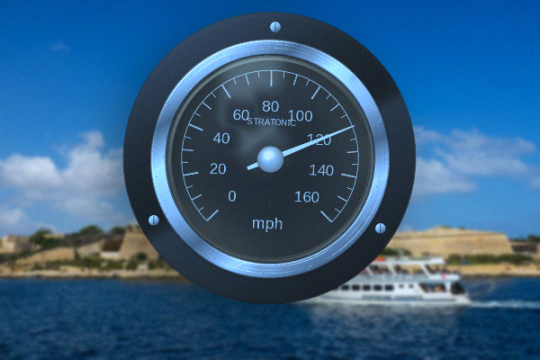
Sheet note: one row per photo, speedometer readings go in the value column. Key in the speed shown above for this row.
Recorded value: 120 mph
